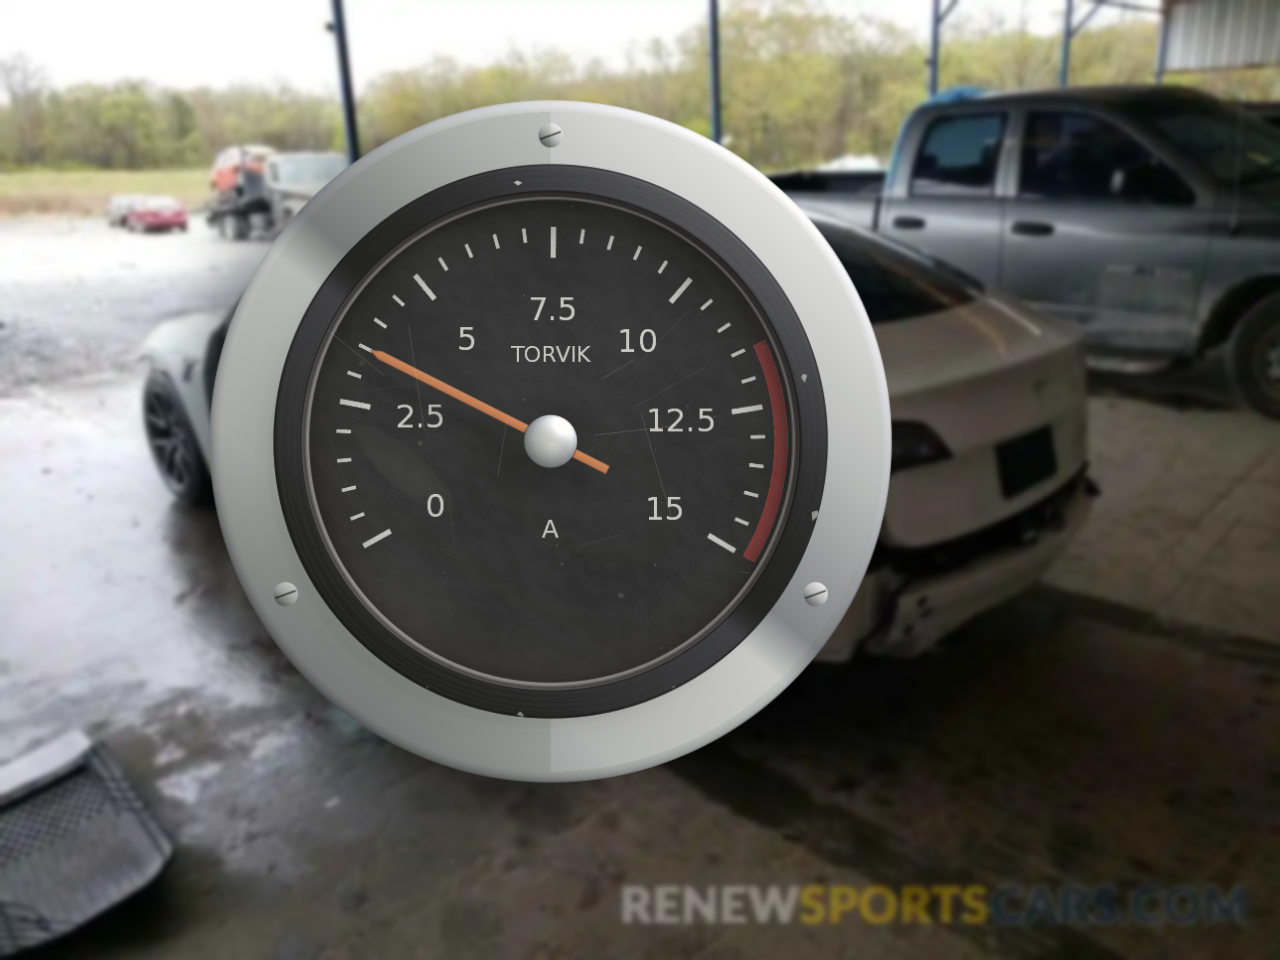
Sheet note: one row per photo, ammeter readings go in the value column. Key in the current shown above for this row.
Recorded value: 3.5 A
